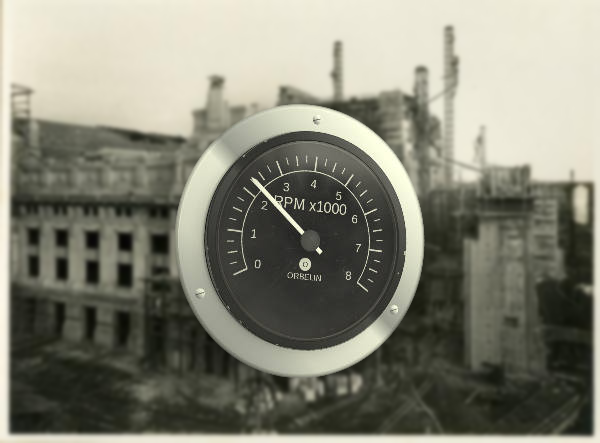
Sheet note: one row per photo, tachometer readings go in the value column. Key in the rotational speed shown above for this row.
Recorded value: 2250 rpm
